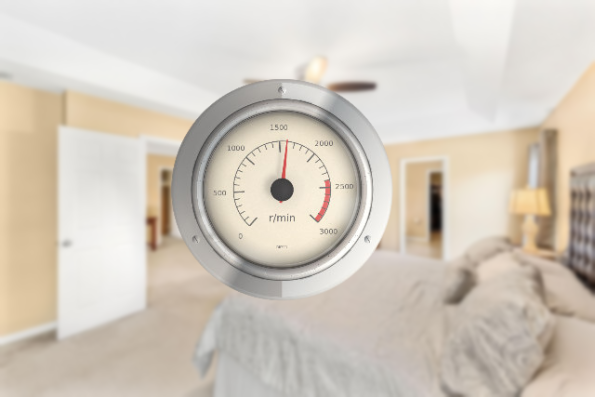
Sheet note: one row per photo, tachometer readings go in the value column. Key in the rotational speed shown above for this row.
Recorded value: 1600 rpm
